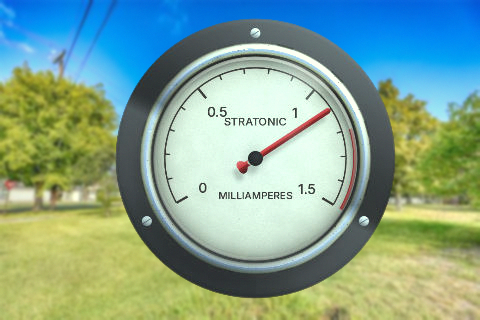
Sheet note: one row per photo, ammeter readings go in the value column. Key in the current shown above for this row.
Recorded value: 1.1 mA
